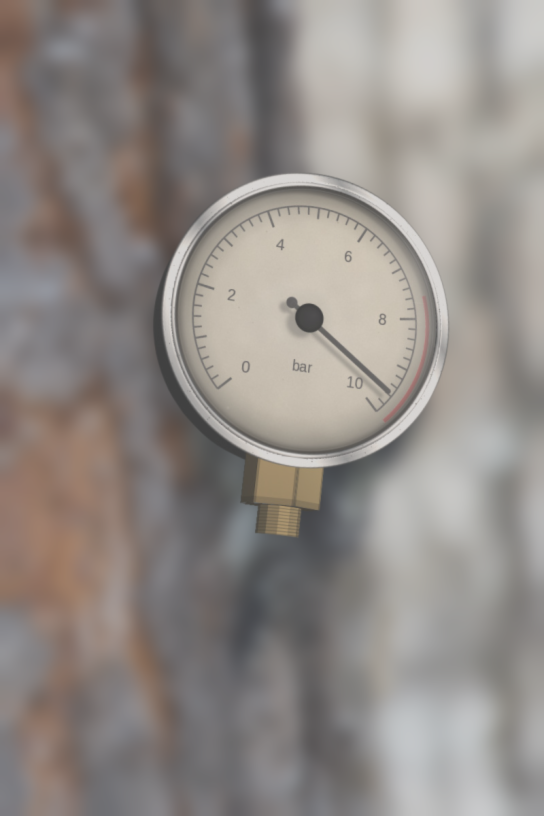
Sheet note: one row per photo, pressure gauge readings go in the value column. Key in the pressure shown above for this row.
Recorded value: 9.6 bar
